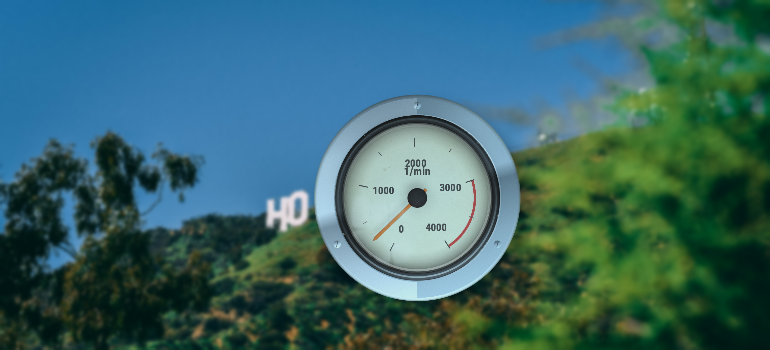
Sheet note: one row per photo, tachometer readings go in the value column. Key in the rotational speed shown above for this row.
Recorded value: 250 rpm
